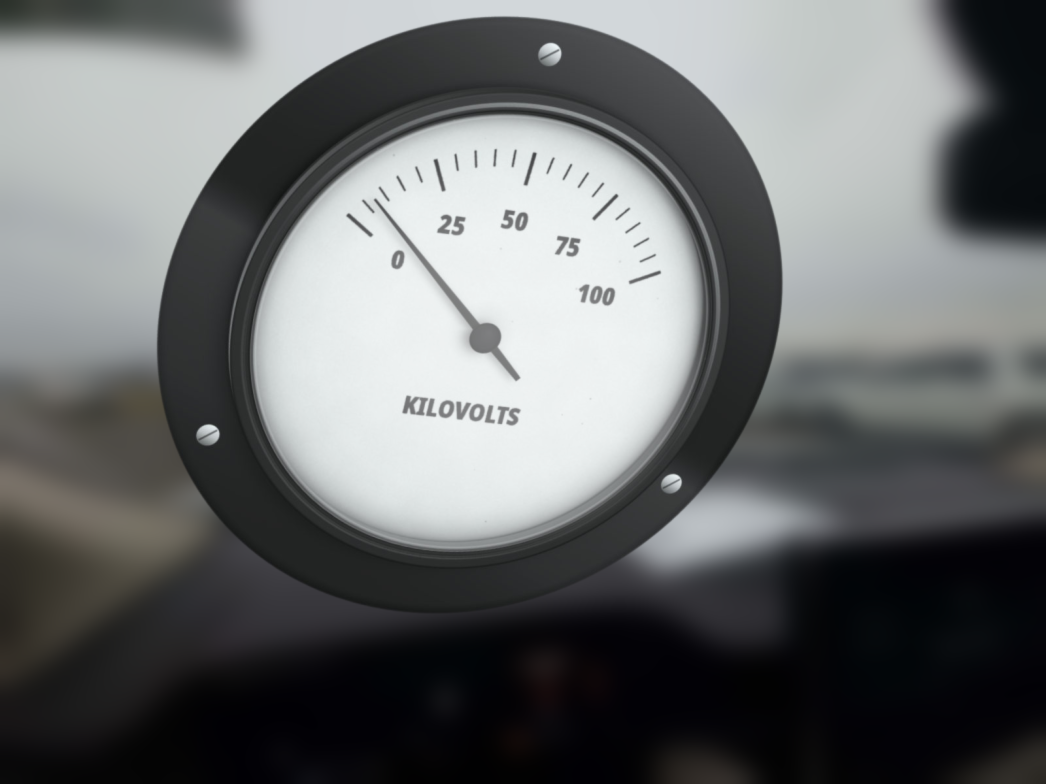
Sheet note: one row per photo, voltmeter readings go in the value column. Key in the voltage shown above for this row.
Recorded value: 7.5 kV
